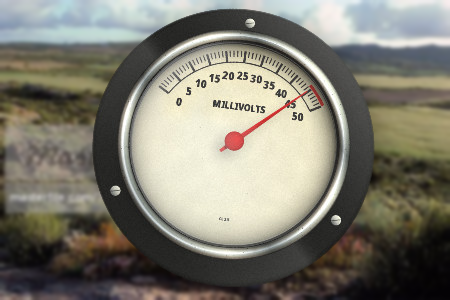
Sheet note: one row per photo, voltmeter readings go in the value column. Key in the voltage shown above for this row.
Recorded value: 45 mV
